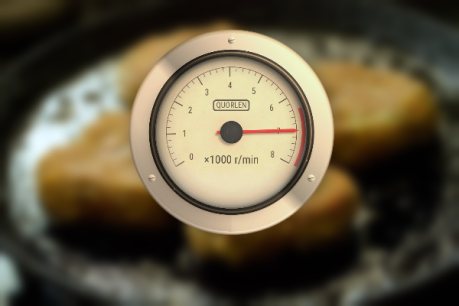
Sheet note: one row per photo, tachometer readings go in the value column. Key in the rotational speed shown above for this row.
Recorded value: 7000 rpm
